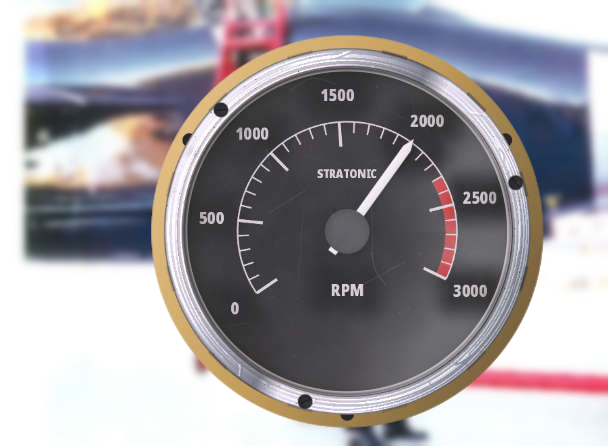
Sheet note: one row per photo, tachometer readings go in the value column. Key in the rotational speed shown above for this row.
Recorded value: 2000 rpm
